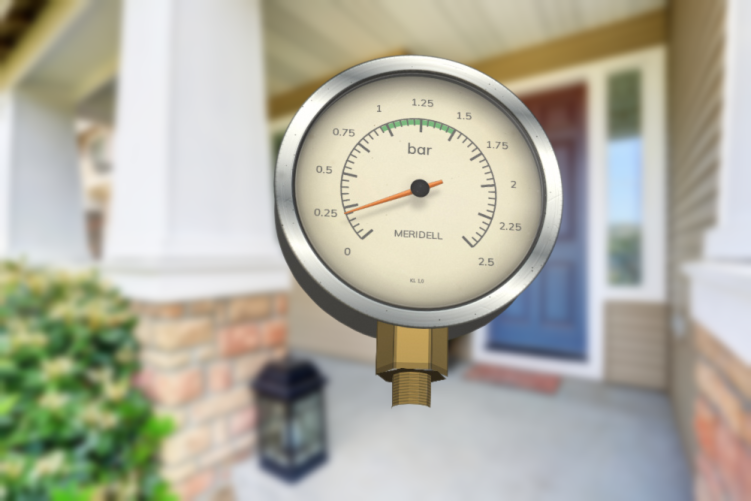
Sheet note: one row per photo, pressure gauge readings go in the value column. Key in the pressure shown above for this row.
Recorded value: 0.2 bar
